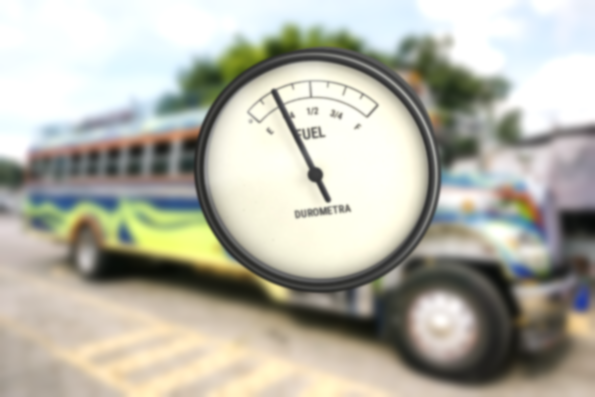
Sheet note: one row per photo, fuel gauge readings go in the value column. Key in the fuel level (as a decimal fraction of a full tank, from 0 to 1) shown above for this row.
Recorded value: 0.25
